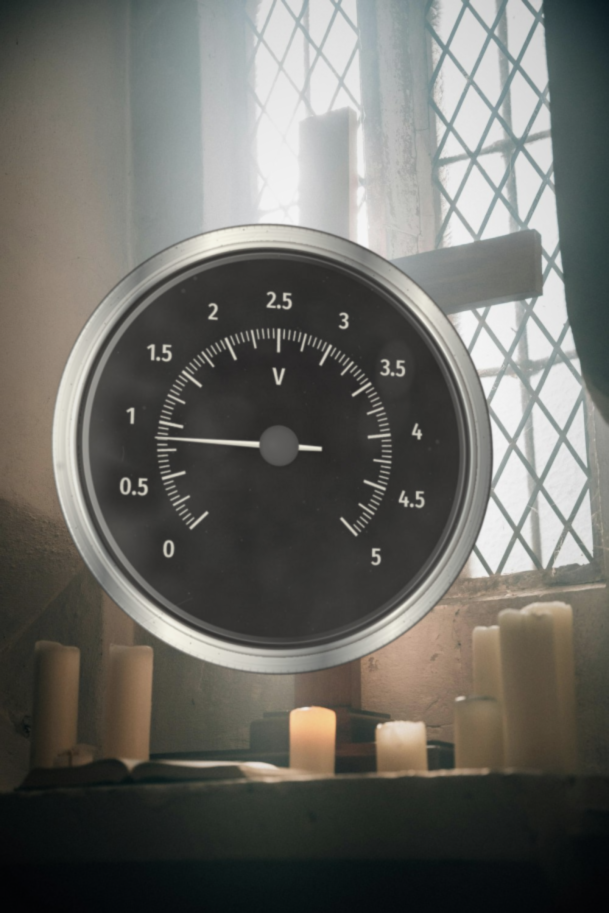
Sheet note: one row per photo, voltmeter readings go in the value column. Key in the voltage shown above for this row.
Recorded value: 0.85 V
